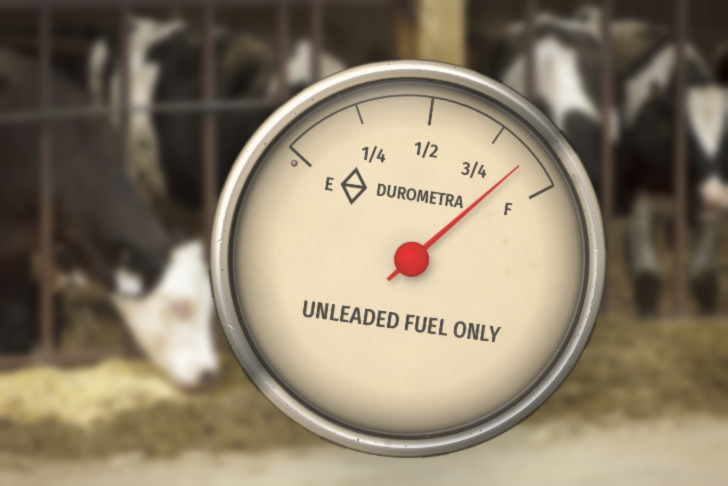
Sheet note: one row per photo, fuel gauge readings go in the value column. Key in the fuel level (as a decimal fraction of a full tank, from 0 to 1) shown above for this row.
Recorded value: 0.875
